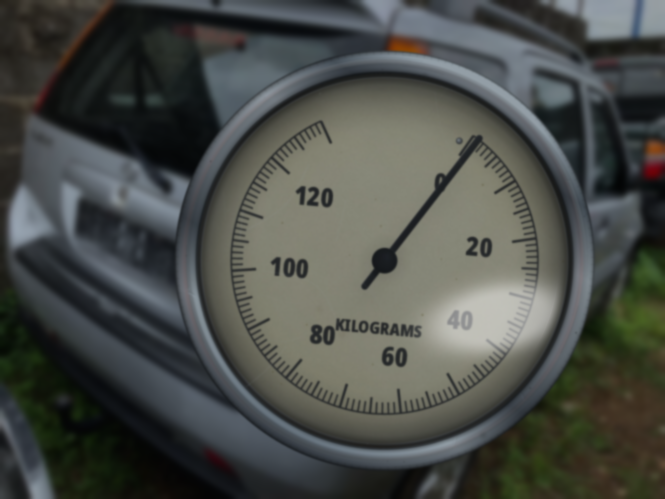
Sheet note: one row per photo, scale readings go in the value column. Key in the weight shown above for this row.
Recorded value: 1 kg
